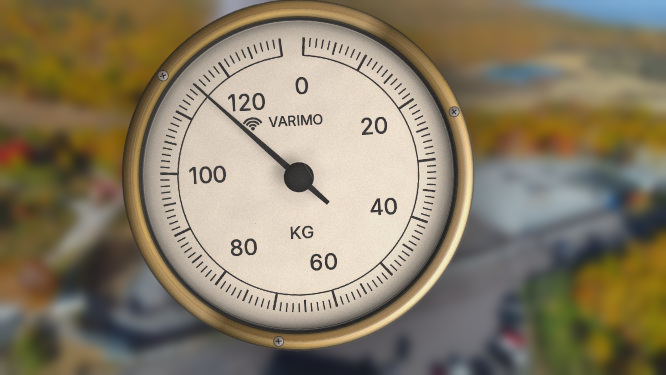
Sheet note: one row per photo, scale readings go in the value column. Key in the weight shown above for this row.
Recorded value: 115 kg
